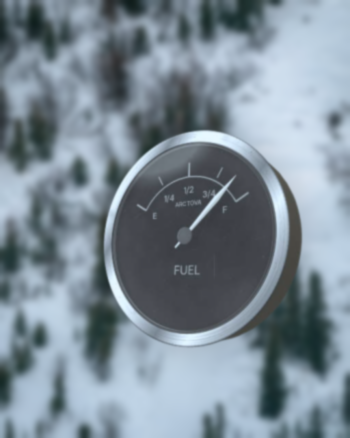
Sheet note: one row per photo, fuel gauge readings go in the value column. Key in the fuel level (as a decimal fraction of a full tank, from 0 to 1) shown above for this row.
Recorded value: 0.875
